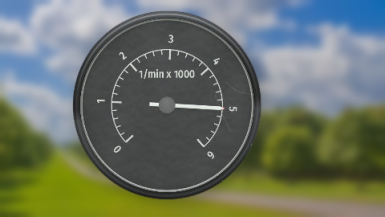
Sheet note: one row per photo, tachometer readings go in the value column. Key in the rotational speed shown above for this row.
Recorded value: 5000 rpm
